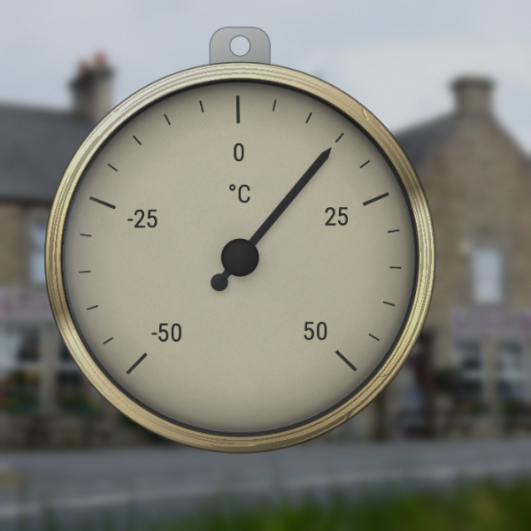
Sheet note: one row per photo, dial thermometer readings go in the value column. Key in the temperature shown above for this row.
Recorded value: 15 °C
